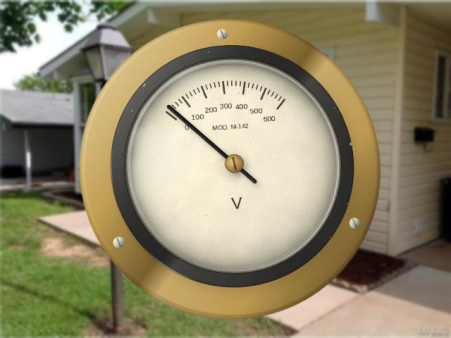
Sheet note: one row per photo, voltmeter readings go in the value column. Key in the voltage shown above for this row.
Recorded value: 20 V
